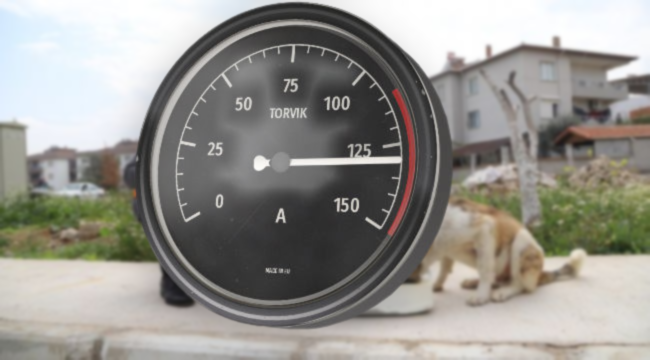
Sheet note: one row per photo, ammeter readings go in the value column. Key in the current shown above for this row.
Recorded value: 130 A
